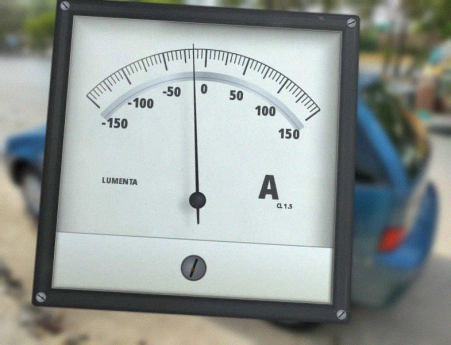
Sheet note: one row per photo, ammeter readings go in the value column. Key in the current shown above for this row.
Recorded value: -15 A
